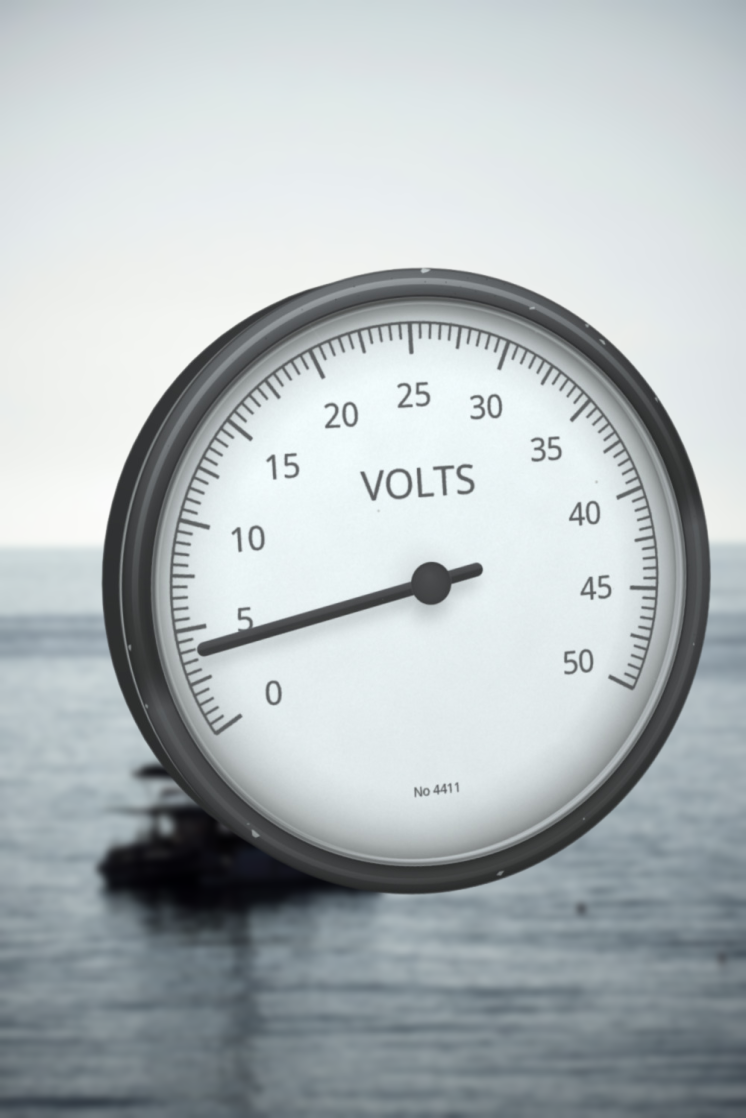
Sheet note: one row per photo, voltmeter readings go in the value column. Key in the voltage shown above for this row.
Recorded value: 4 V
